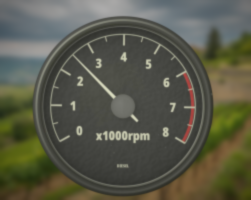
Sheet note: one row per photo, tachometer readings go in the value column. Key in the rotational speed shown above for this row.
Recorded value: 2500 rpm
